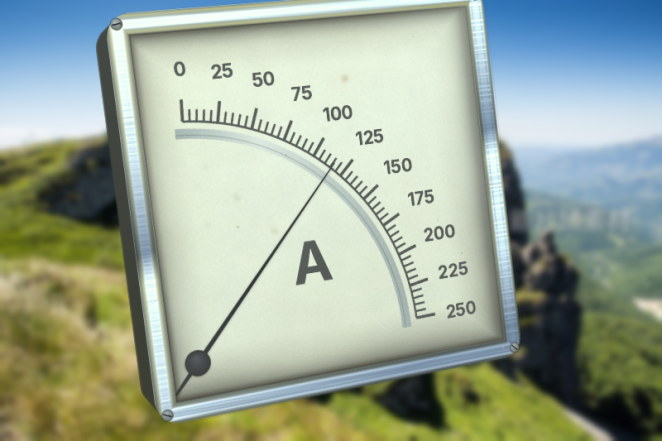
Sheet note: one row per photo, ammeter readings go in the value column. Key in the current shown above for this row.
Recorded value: 115 A
